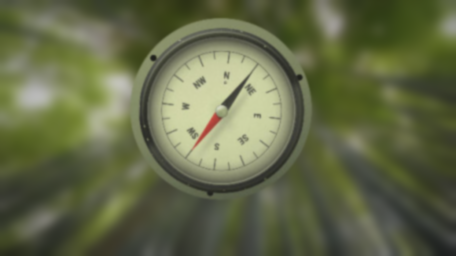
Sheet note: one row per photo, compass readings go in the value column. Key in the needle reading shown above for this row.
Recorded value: 210 °
